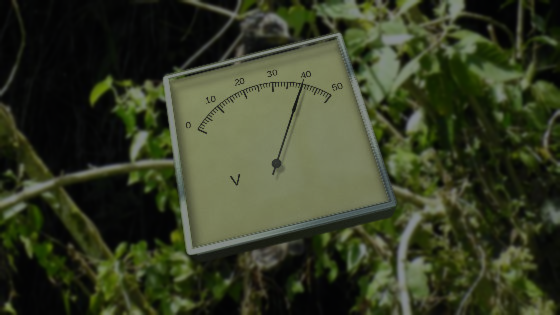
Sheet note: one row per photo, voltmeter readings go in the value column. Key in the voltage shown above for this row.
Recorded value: 40 V
